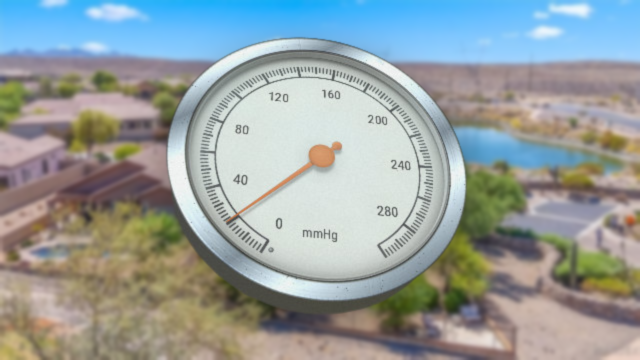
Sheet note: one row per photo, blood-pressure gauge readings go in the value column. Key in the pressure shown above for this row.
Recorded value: 20 mmHg
